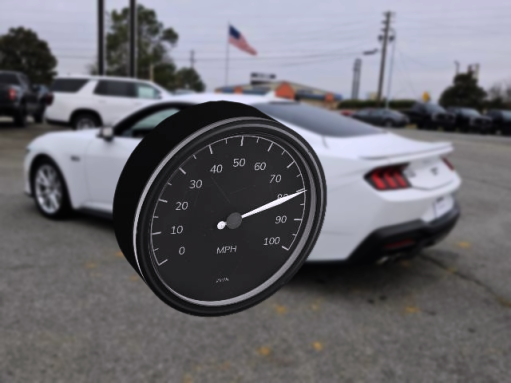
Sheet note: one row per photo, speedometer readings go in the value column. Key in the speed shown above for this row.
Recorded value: 80 mph
